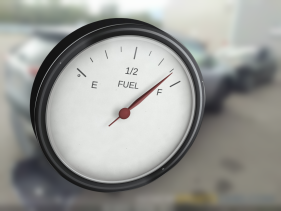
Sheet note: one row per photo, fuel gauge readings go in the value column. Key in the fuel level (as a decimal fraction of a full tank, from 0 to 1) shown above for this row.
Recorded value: 0.875
